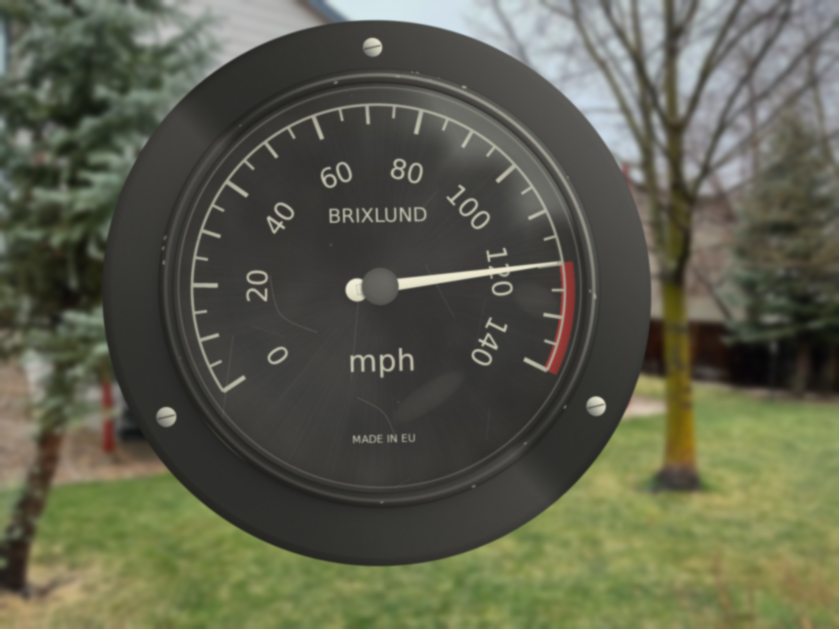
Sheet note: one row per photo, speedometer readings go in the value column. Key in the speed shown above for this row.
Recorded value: 120 mph
